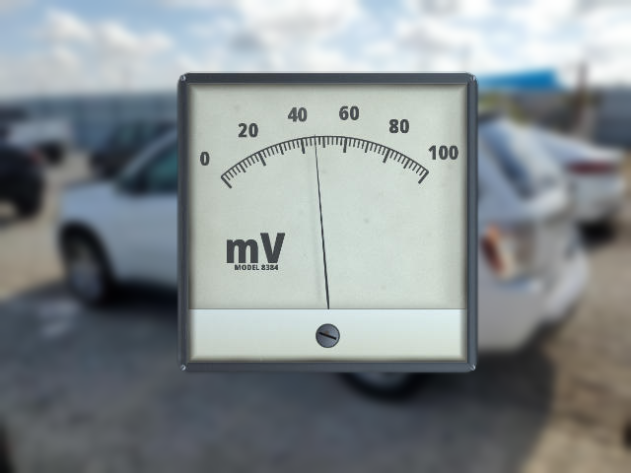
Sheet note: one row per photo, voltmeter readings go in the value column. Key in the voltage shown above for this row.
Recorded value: 46 mV
